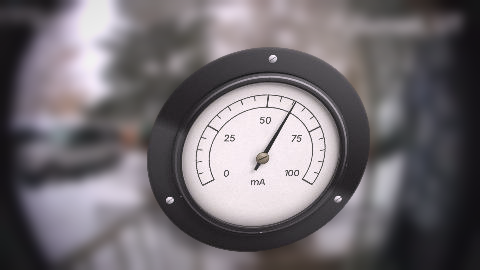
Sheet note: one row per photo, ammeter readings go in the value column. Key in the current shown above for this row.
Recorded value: 60 mA
